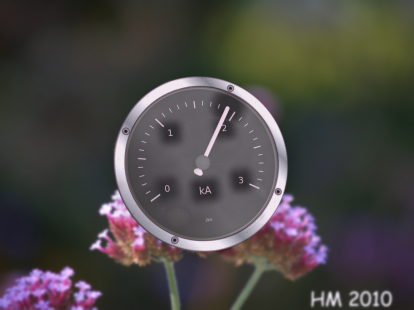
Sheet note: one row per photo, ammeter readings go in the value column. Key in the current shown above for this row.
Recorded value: 1.9 kA
